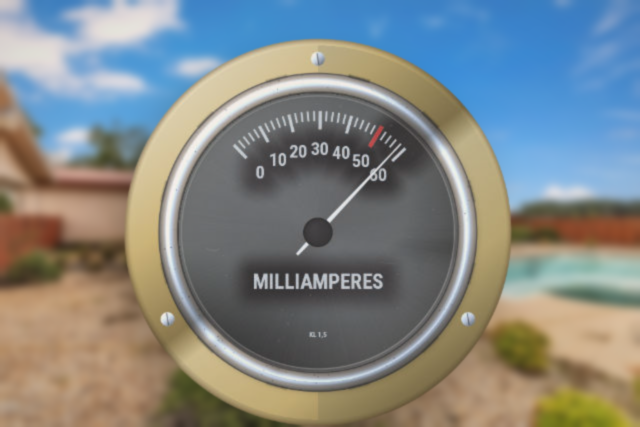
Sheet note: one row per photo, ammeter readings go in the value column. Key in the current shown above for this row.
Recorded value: 58 mA
